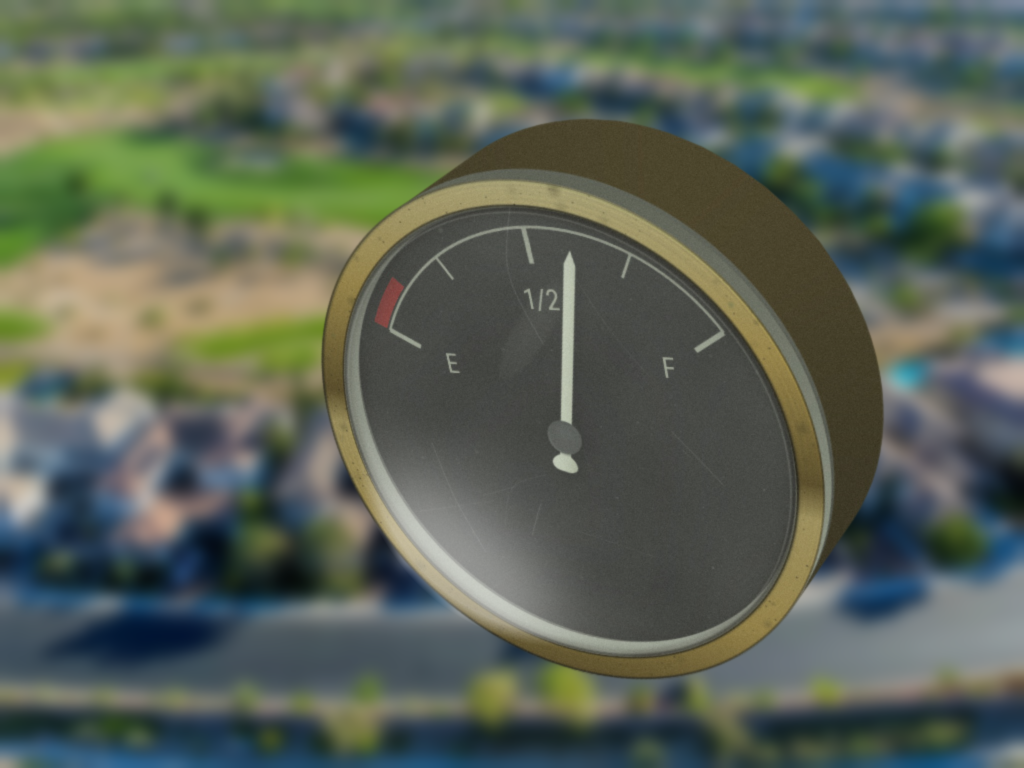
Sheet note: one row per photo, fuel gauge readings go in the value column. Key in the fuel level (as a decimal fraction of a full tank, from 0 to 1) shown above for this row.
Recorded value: 0.625
